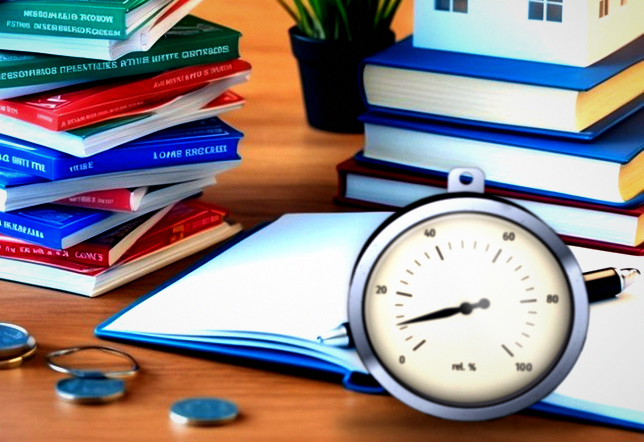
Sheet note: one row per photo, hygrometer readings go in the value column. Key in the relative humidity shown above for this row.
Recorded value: 10 %
